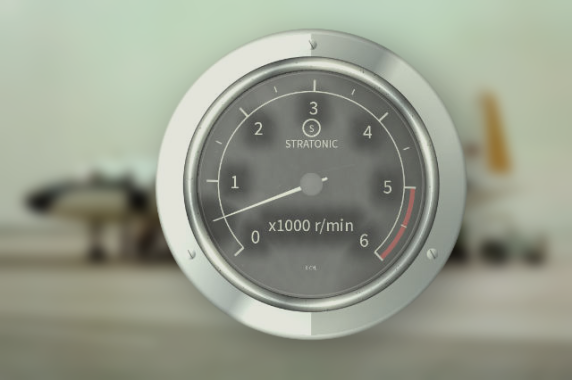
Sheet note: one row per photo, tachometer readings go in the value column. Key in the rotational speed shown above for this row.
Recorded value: 500 rpm
